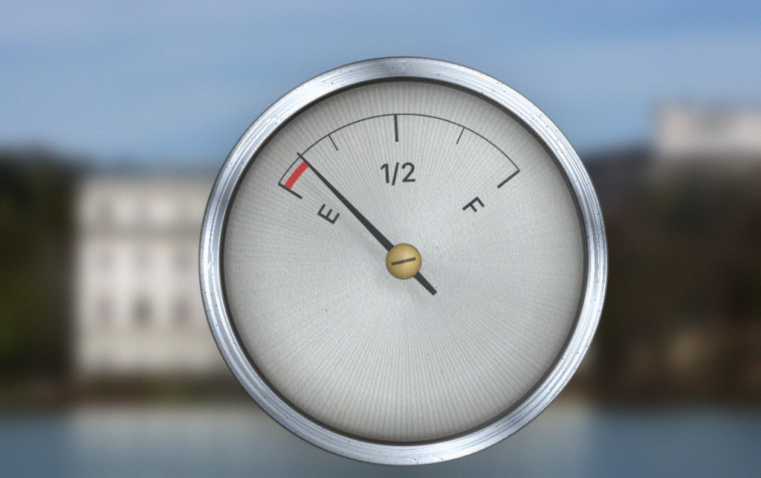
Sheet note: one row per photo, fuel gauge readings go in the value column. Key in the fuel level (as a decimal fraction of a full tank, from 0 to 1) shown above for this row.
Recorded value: 0.125
